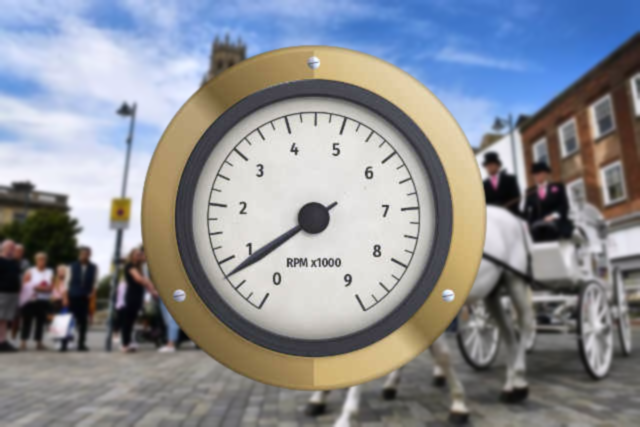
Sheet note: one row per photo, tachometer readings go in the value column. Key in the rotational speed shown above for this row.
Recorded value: 750 rpm
